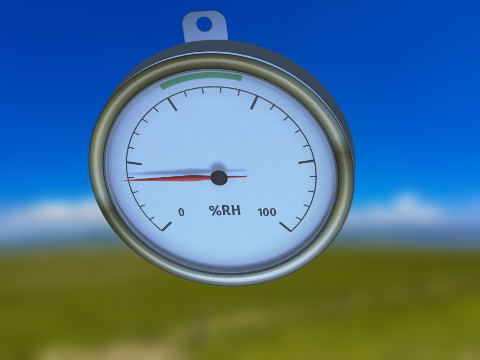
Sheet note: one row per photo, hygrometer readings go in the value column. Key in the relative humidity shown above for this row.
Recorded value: 16 %
